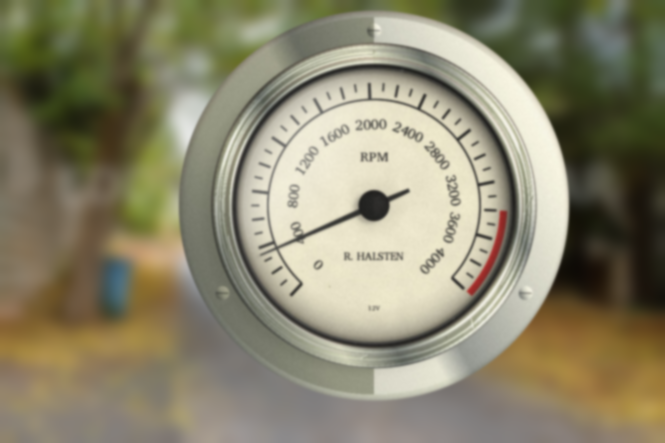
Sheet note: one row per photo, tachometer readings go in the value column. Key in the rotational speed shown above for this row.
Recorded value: 350 rpm
